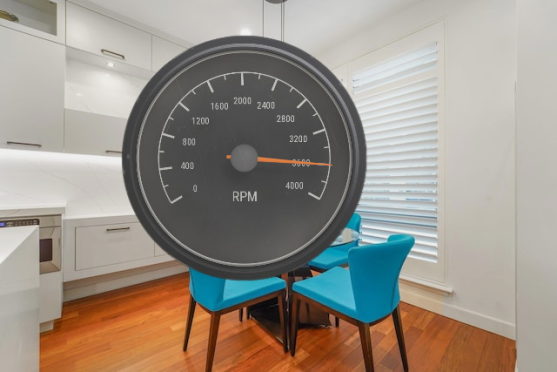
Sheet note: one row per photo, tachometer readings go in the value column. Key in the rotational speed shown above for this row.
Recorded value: 3600 rpm
